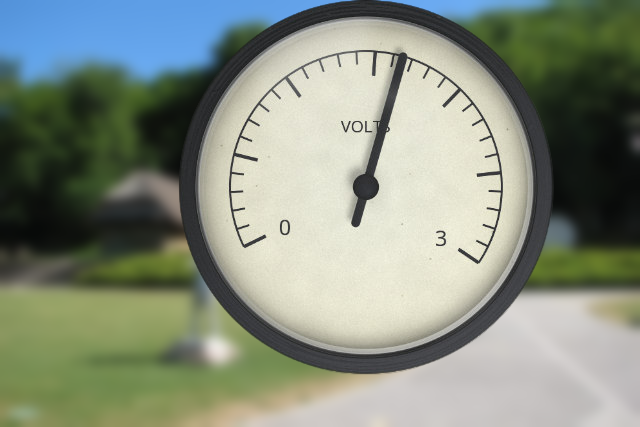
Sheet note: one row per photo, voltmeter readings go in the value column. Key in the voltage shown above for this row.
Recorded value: 1.65 V
